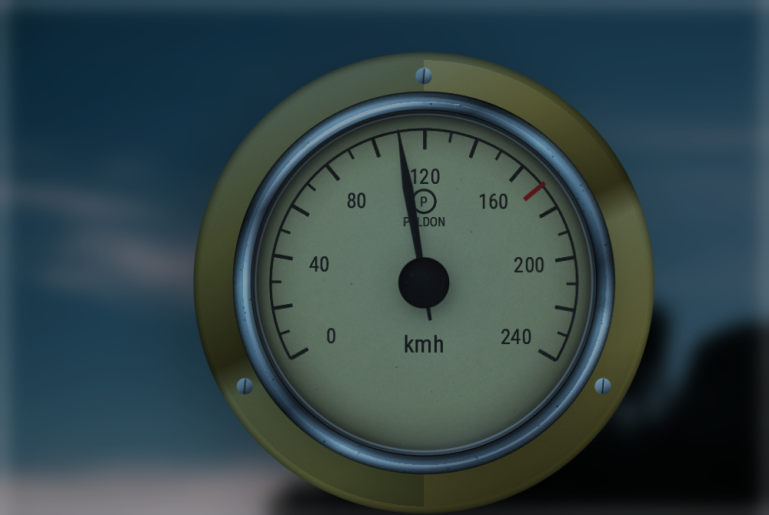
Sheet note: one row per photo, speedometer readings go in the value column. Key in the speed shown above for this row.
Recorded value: 110 km/h
